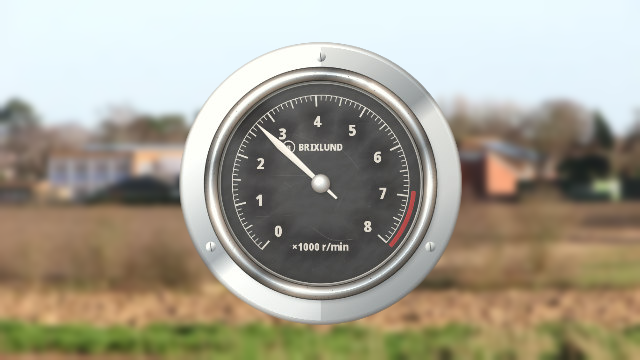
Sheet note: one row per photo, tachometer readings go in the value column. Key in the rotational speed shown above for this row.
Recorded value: 2700 rpm
